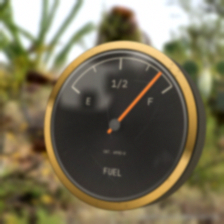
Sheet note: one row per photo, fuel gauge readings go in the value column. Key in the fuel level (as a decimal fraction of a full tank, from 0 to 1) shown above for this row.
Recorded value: 0.875
